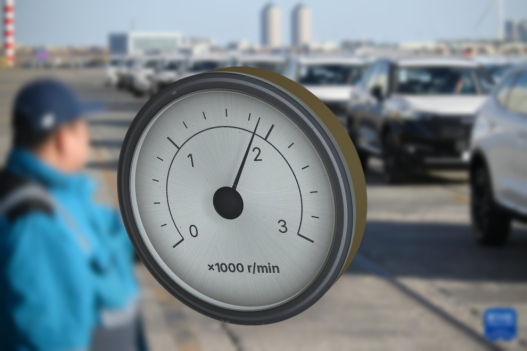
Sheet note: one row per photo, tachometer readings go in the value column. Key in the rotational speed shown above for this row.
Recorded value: 1900 rpm
